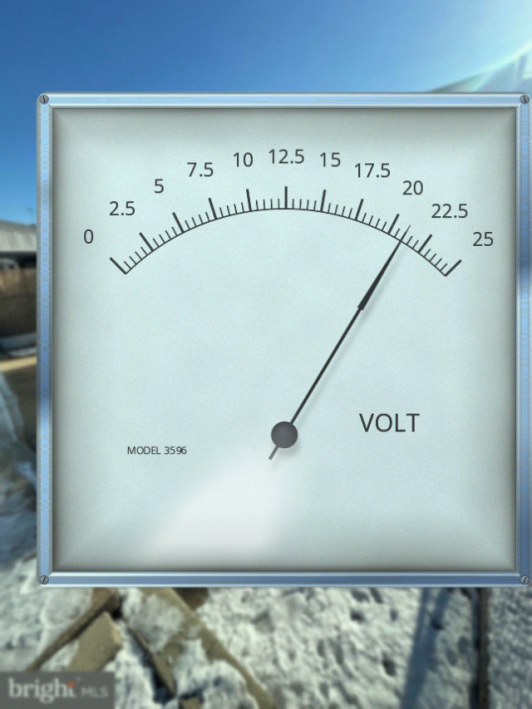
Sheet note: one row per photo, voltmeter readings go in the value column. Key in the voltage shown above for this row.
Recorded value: 21 V
